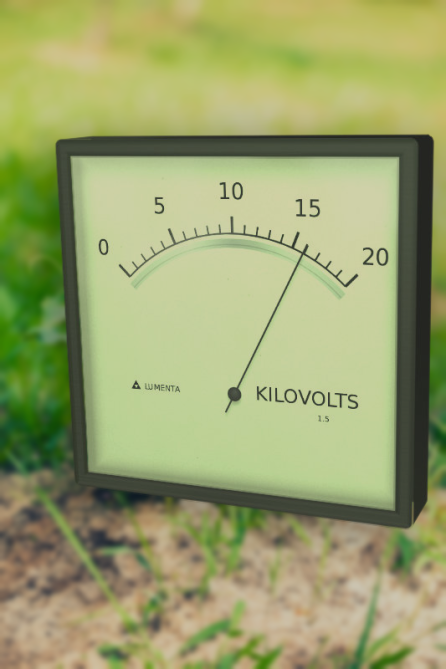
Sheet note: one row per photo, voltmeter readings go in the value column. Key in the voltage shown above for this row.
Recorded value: 16 kV
